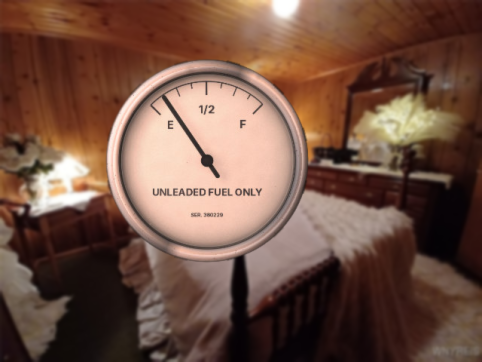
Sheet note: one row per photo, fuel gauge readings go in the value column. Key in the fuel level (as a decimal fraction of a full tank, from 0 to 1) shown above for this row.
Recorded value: 0.125
